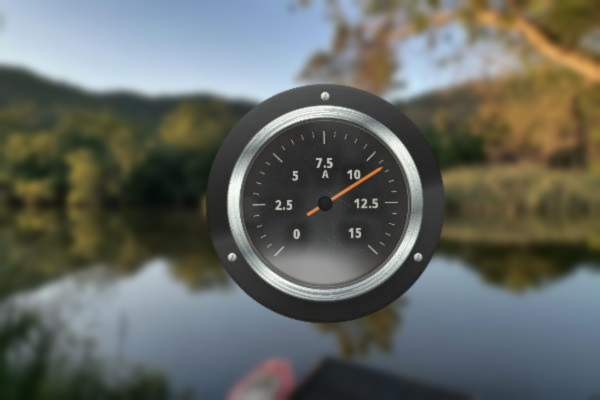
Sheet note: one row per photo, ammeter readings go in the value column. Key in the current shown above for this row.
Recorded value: 10.75 A
